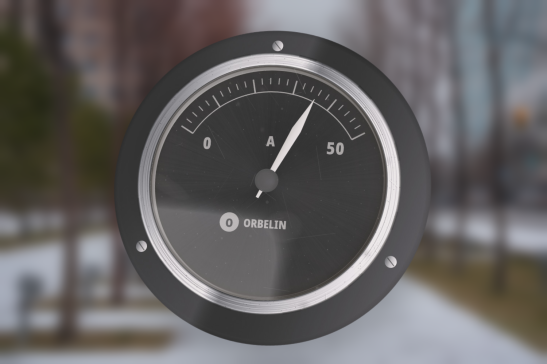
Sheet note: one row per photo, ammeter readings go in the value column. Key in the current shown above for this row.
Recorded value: 36 A
